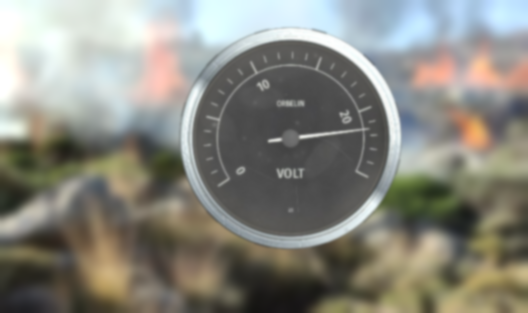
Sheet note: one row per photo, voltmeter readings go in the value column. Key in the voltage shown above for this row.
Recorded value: 21.5 V
